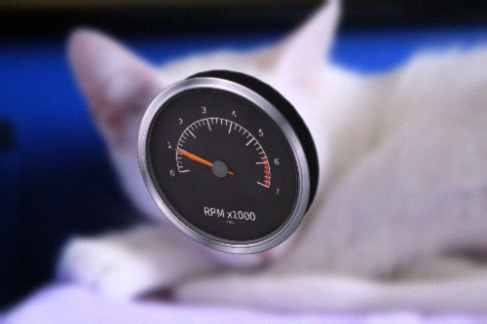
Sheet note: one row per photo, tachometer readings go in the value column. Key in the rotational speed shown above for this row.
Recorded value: 1000 rpm
